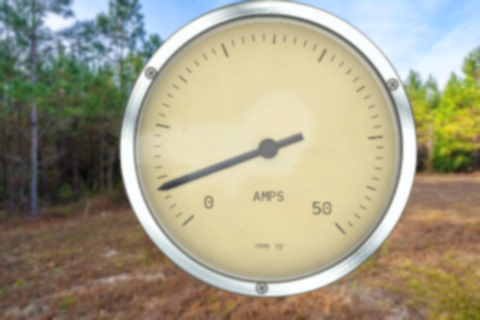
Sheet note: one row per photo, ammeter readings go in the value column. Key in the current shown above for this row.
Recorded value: 4 A
